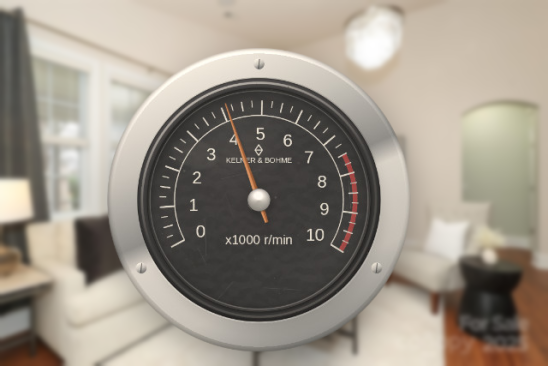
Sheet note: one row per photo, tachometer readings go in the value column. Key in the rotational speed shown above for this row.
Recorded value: 4125 rpm
